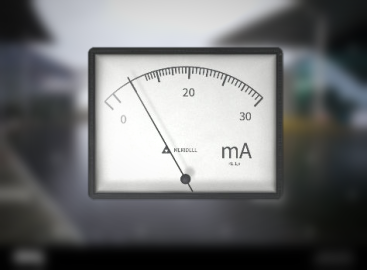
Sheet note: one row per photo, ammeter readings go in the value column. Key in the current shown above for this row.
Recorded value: 10 mA
